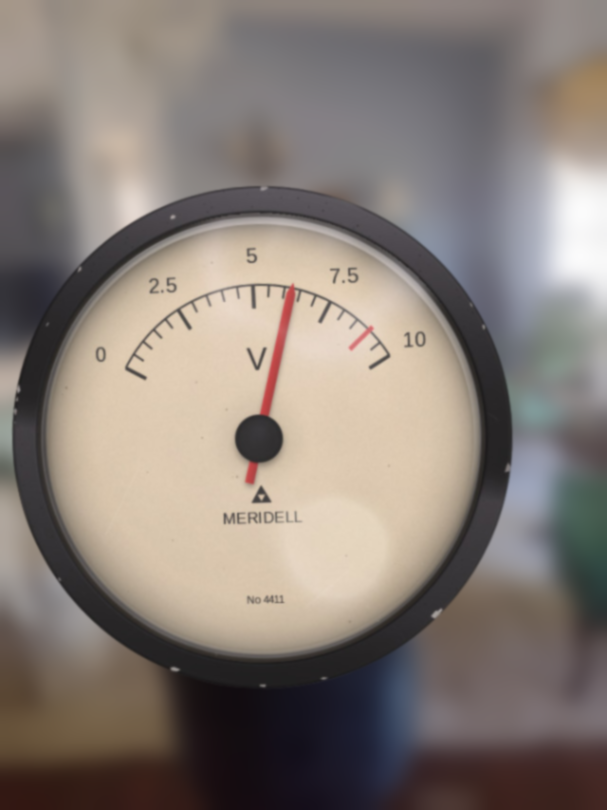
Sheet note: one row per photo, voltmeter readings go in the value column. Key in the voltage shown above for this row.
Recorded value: 6.25 V
